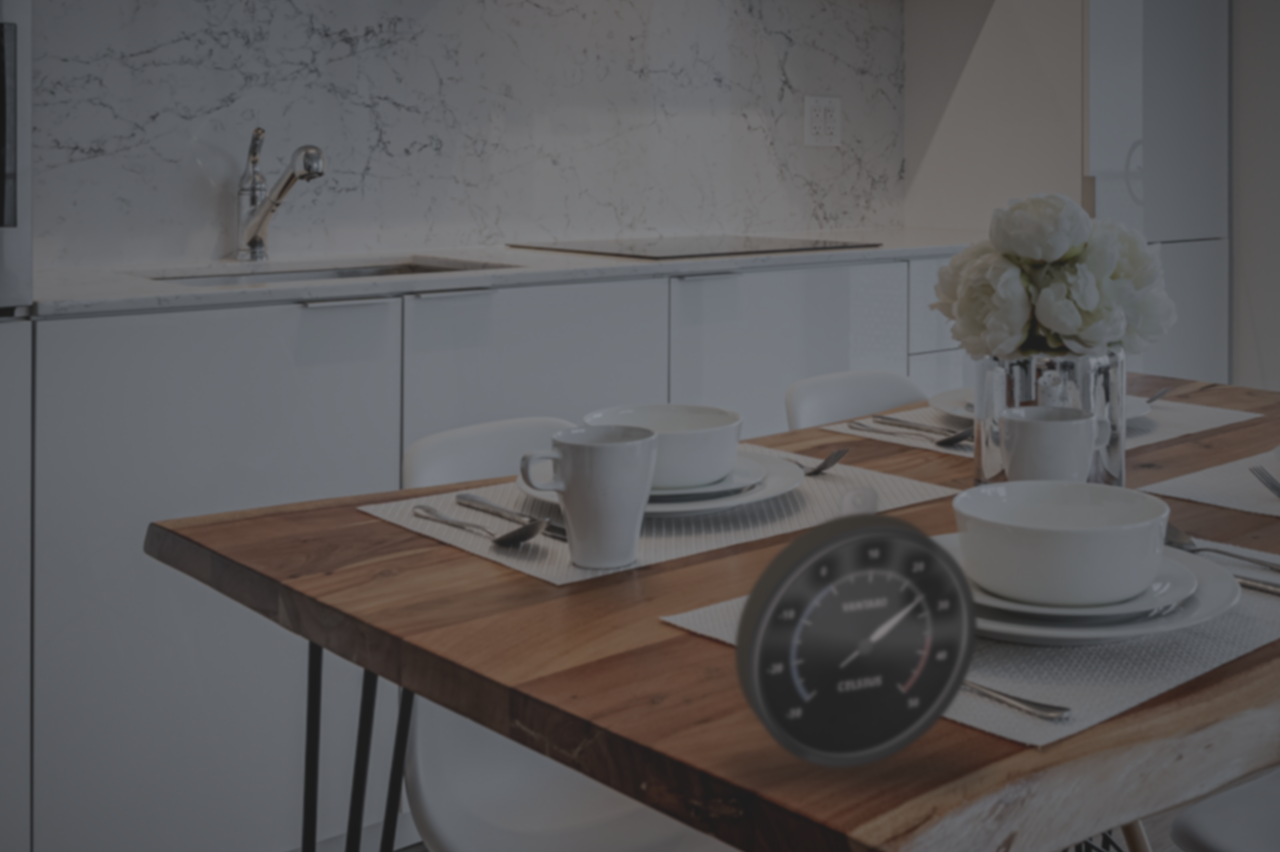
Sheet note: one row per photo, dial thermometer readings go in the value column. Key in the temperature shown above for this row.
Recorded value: 25 °C
